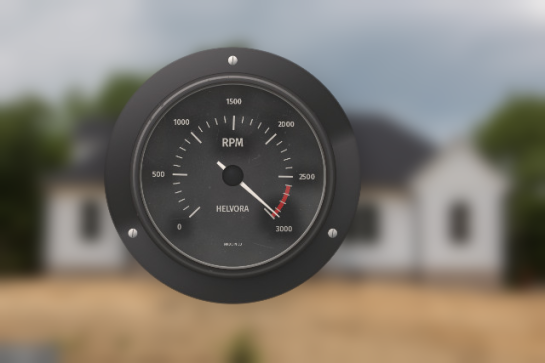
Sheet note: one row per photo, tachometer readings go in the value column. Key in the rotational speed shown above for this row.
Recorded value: 2950 rpm
